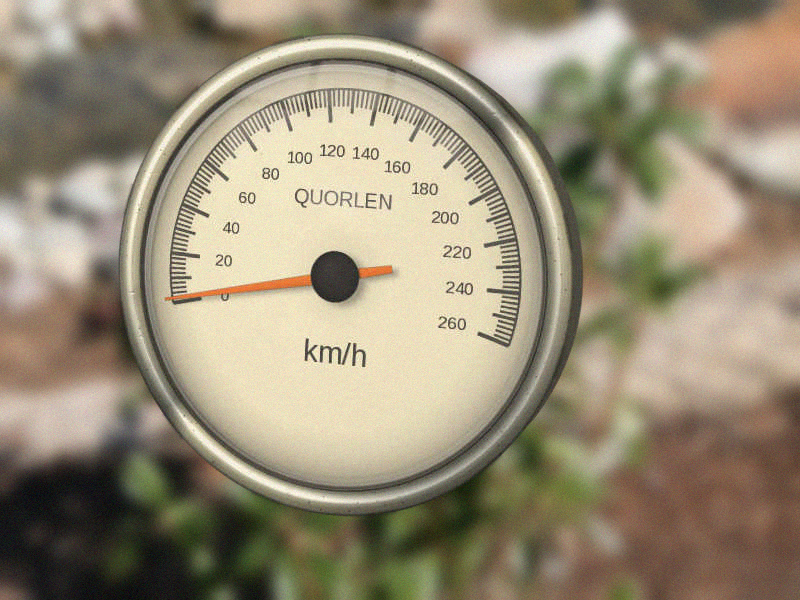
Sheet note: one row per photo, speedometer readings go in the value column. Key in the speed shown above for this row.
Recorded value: 2 km/h
